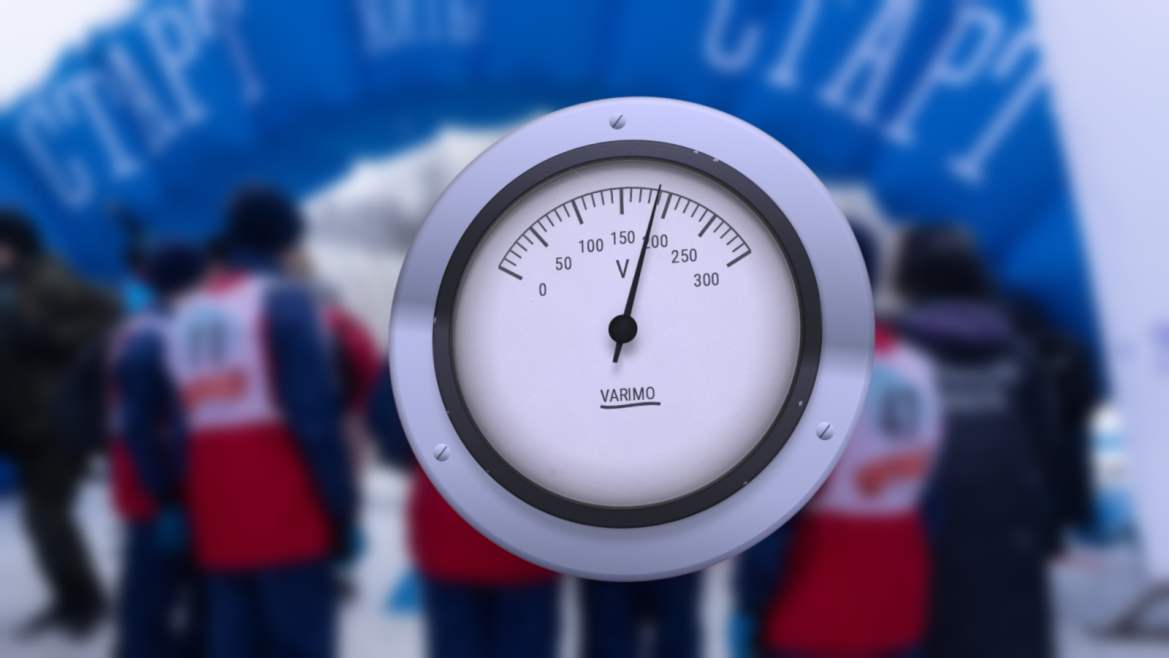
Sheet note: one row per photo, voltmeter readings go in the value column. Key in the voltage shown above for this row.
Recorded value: 190 V
